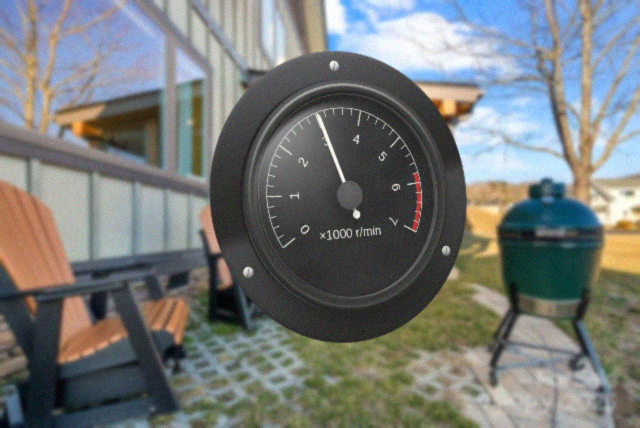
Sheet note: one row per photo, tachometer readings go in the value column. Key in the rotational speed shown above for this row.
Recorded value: 3000 rpm
